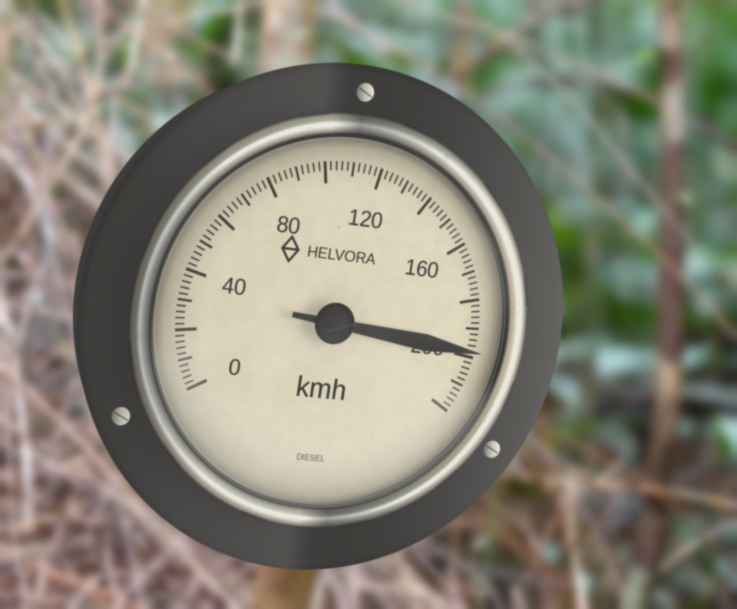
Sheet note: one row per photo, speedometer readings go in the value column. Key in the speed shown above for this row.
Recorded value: 198 km/h
